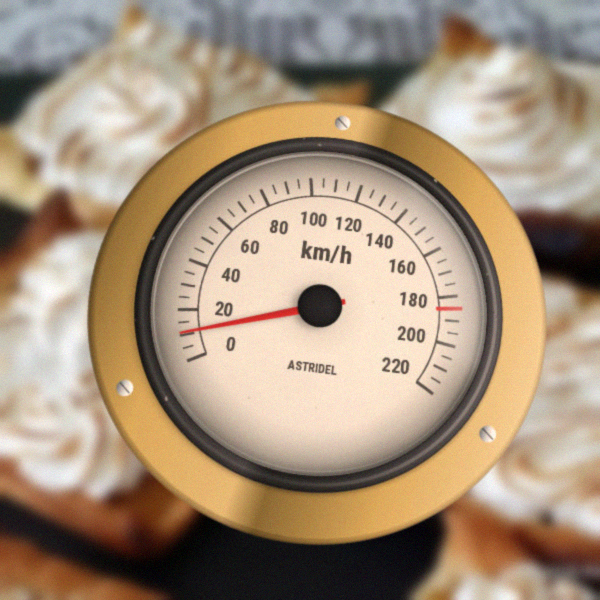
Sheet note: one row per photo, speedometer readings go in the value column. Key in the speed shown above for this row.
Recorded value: 10 km/h
